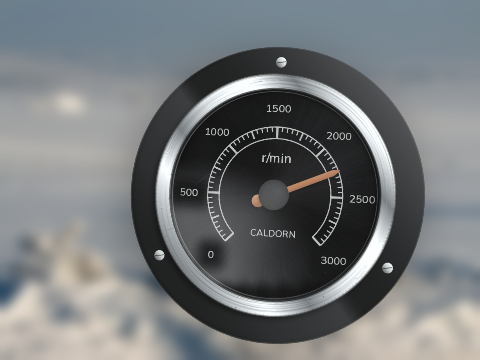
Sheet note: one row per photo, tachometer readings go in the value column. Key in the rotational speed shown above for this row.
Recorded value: 2250 rpm
